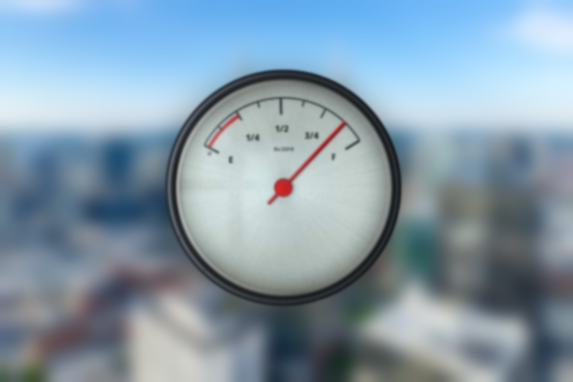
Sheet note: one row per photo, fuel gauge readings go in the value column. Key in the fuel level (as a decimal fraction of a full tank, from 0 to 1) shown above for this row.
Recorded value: 0.875
